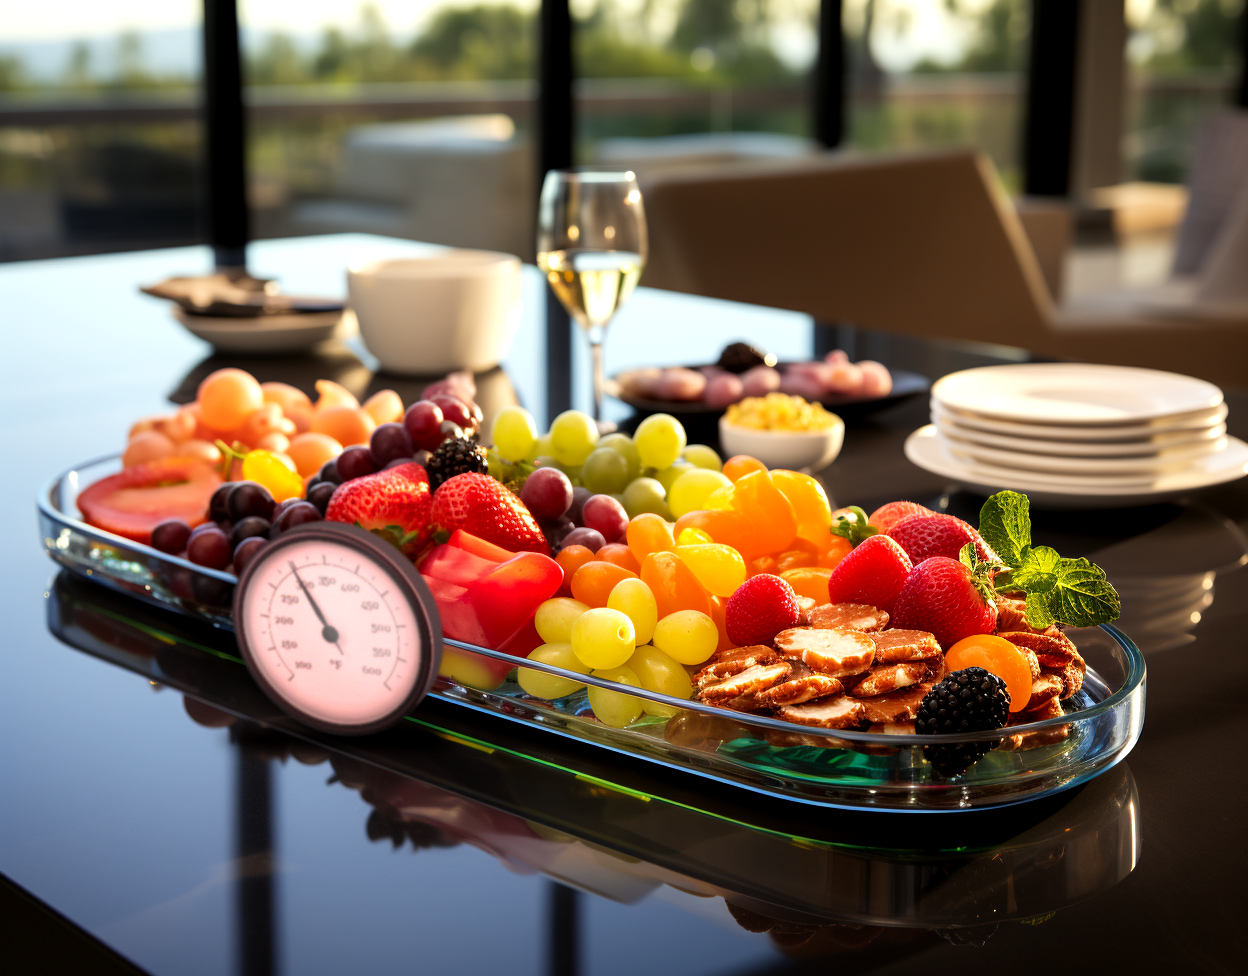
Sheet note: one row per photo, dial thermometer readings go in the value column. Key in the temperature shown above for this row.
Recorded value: 300 °F
